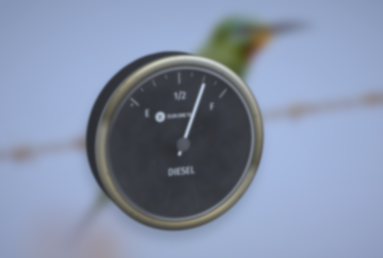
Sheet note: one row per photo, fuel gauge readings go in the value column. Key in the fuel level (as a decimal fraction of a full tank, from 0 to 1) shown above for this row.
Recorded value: 0.75
